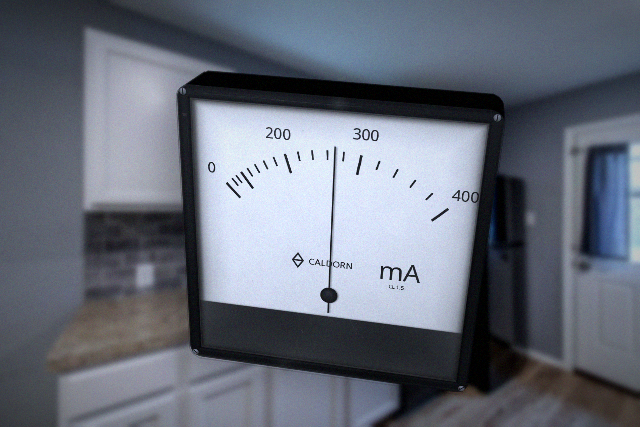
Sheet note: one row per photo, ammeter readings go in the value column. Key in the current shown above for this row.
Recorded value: 270 mA
